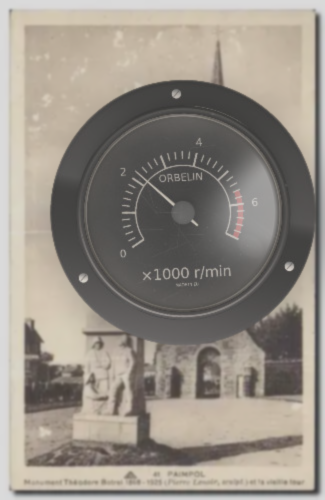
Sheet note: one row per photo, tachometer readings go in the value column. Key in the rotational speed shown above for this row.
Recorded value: 2200 rpm
